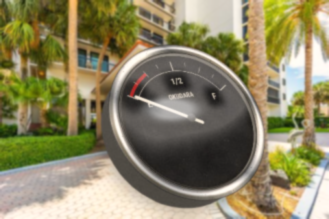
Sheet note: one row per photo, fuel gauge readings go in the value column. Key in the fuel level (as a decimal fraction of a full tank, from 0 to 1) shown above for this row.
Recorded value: 0
